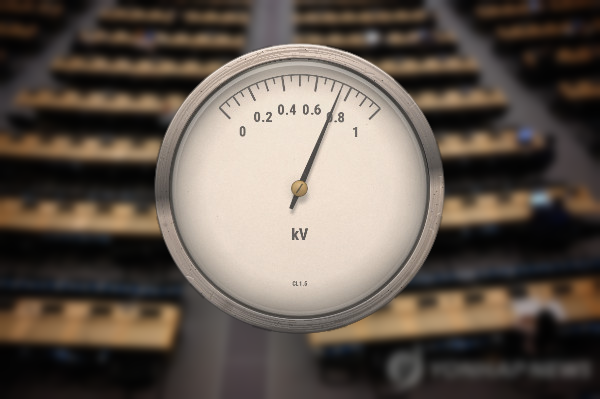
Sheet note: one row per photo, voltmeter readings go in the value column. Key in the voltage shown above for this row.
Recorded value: 0.75 kV
